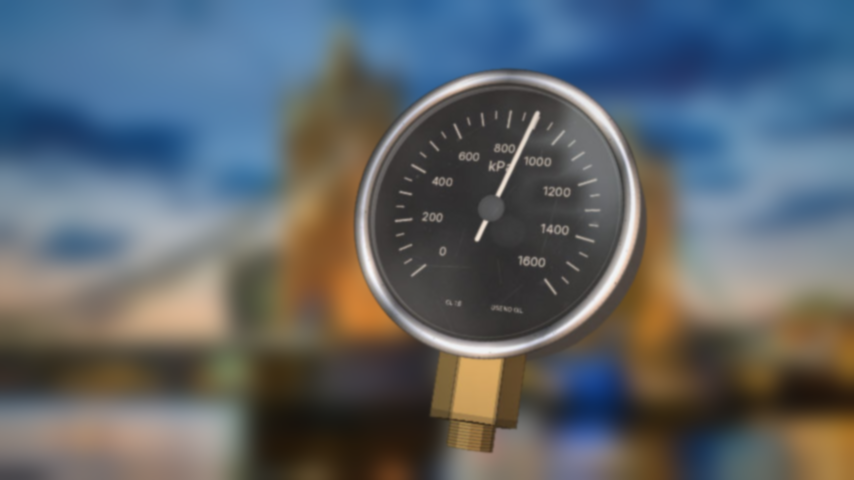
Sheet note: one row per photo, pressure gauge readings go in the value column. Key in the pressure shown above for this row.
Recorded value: 900 kPa
